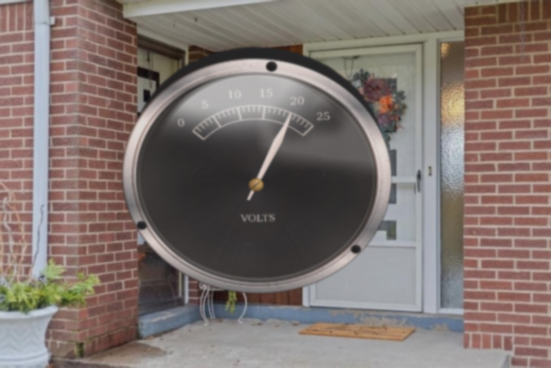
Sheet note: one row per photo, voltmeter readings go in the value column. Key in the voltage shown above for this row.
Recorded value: 20 V
